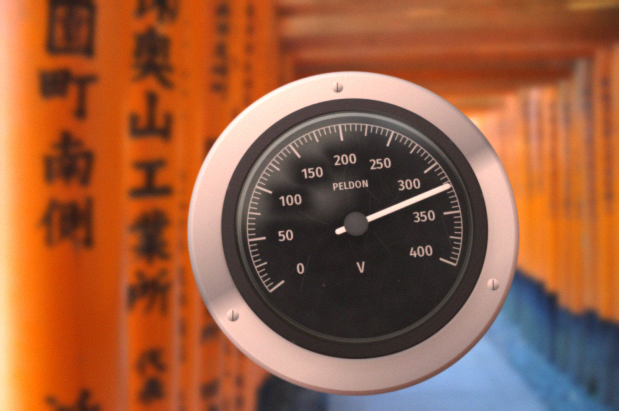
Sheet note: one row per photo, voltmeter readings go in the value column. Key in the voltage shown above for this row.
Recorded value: 325 V
